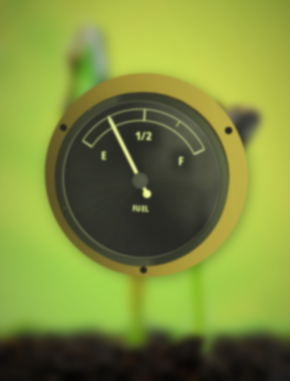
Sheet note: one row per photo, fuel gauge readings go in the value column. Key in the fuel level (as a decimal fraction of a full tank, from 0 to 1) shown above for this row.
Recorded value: 0.25
